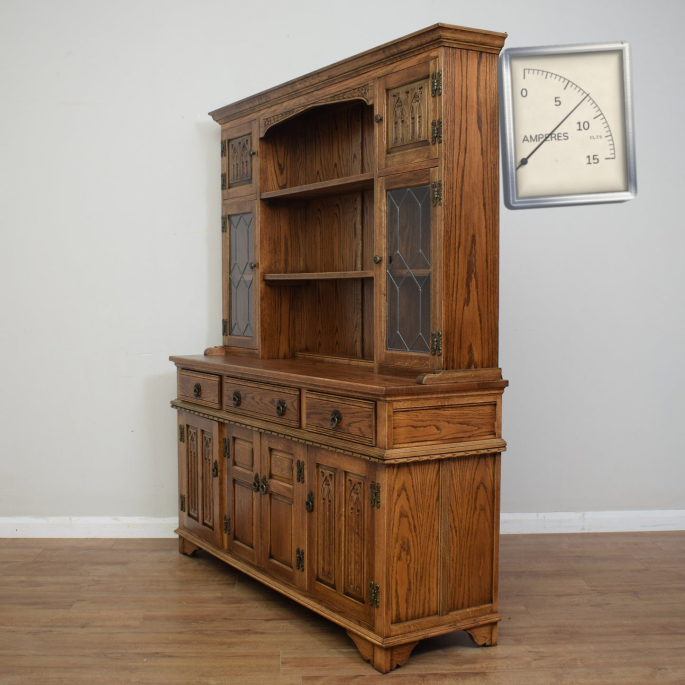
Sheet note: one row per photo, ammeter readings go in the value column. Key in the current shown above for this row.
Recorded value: 7.5 A
